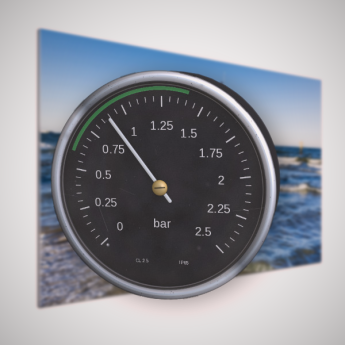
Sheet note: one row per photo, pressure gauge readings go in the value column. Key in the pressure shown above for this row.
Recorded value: 0.9 bar
